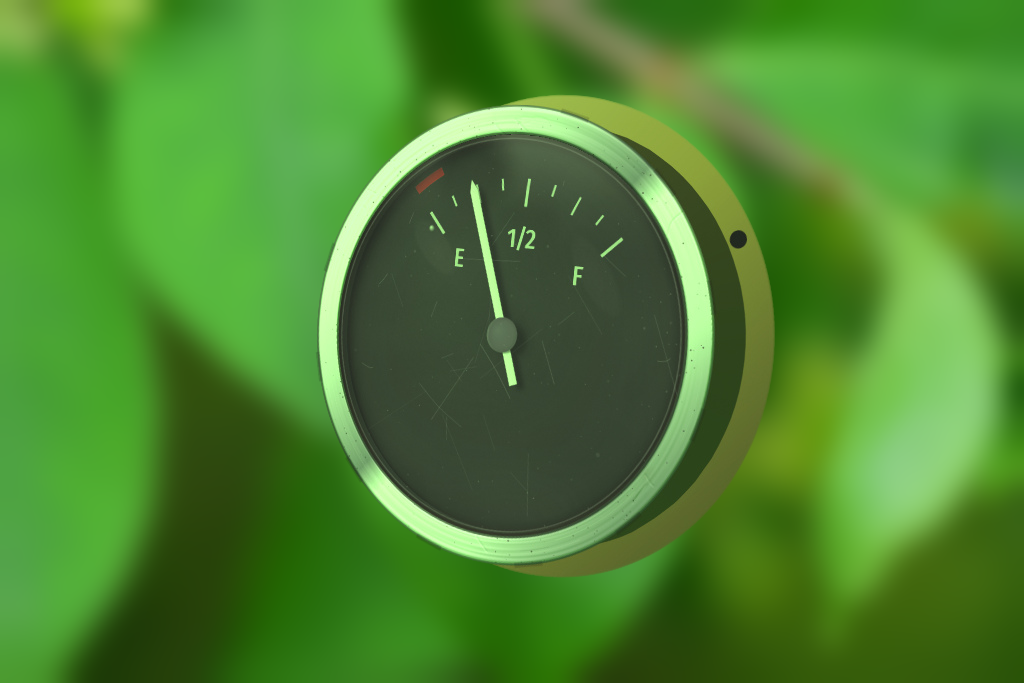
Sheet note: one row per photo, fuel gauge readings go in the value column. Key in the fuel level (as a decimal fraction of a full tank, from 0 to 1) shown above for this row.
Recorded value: 0.25
